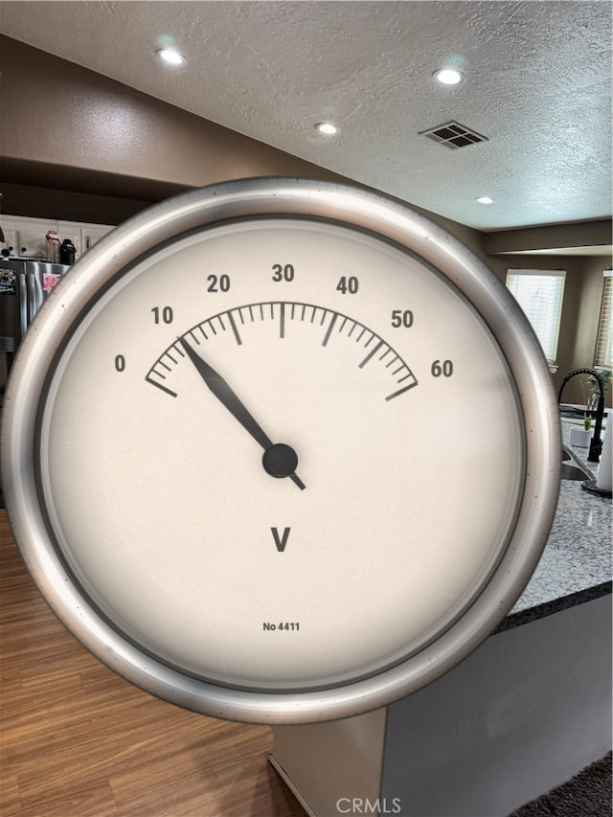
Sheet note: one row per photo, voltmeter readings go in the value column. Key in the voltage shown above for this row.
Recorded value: 10 V
